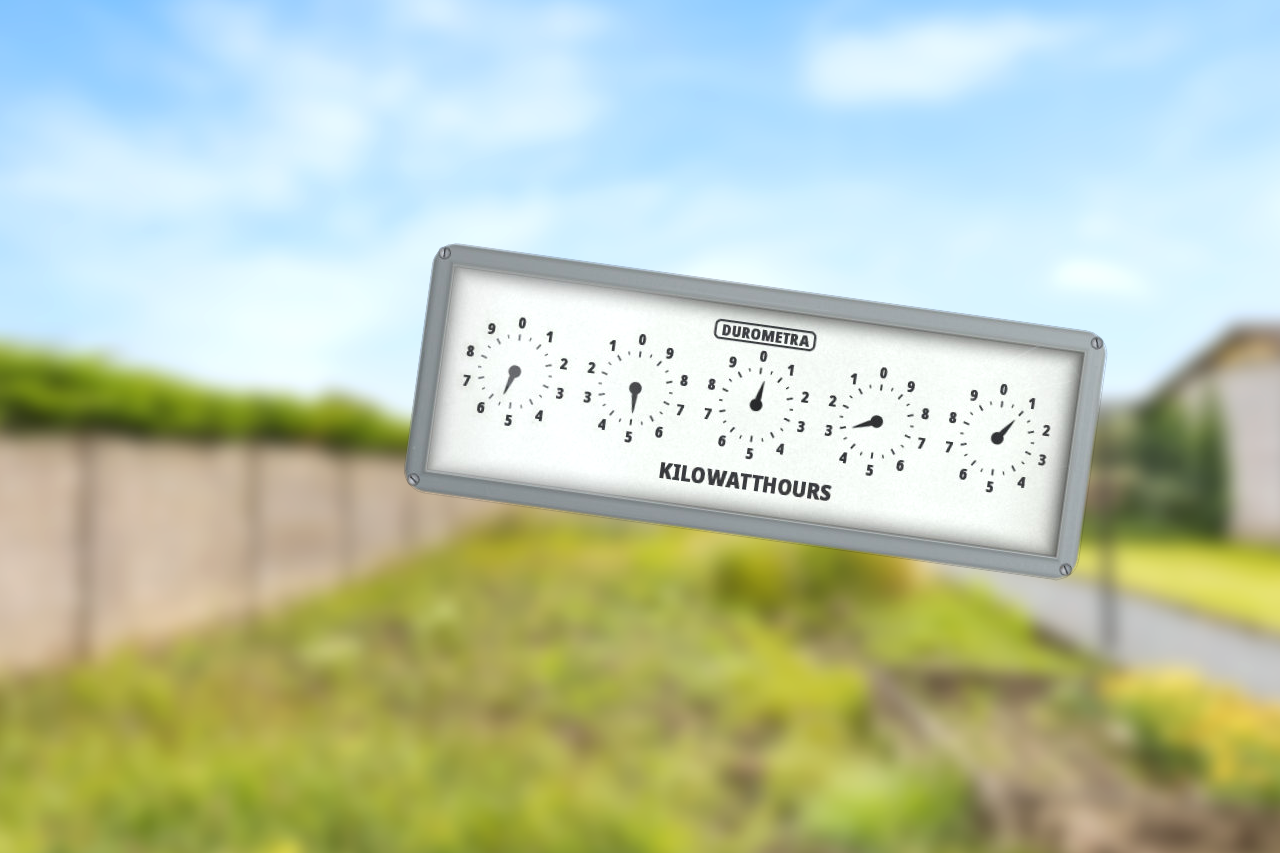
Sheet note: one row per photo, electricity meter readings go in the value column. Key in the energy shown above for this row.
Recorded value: 55031 kWh
